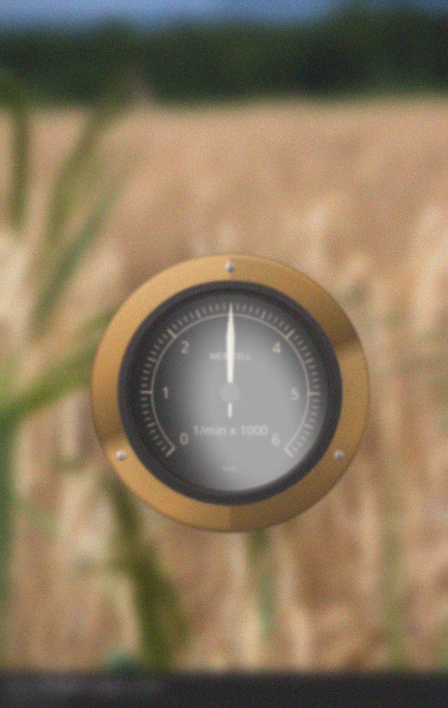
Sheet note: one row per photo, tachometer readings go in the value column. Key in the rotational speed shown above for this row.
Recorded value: 3000 rpm
